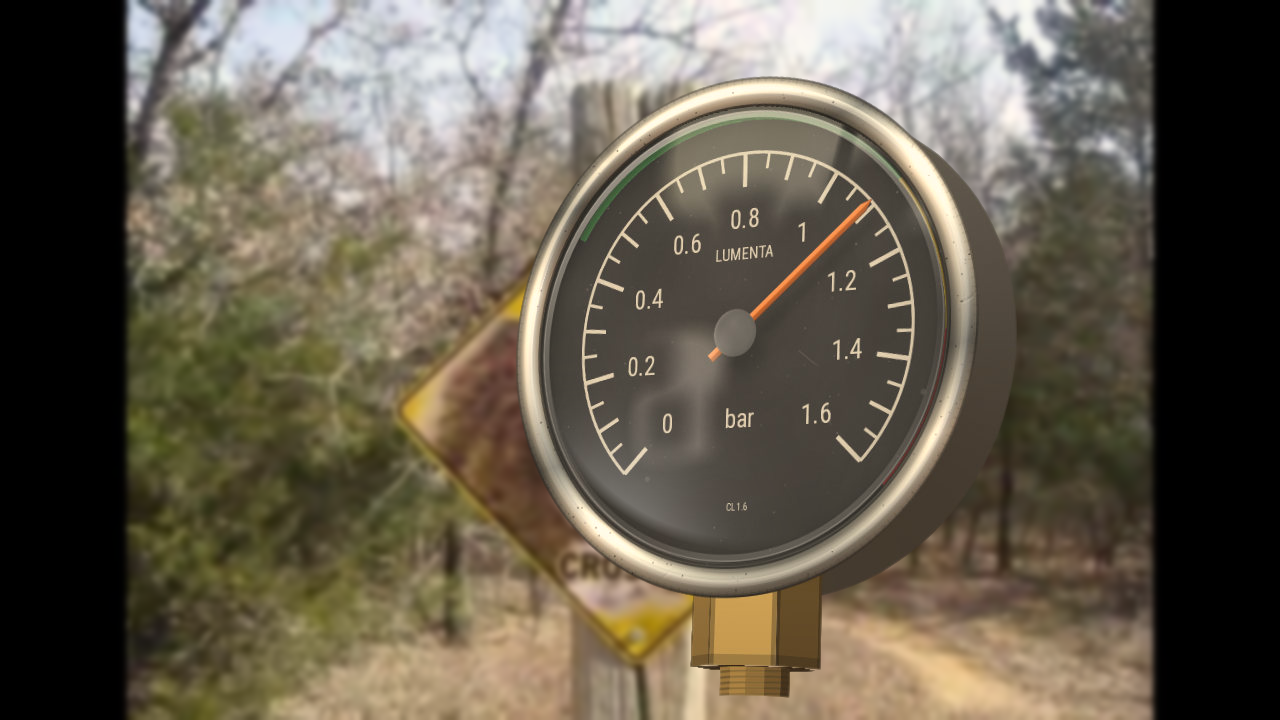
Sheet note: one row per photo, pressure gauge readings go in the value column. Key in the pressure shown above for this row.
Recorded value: 1.1 bar
